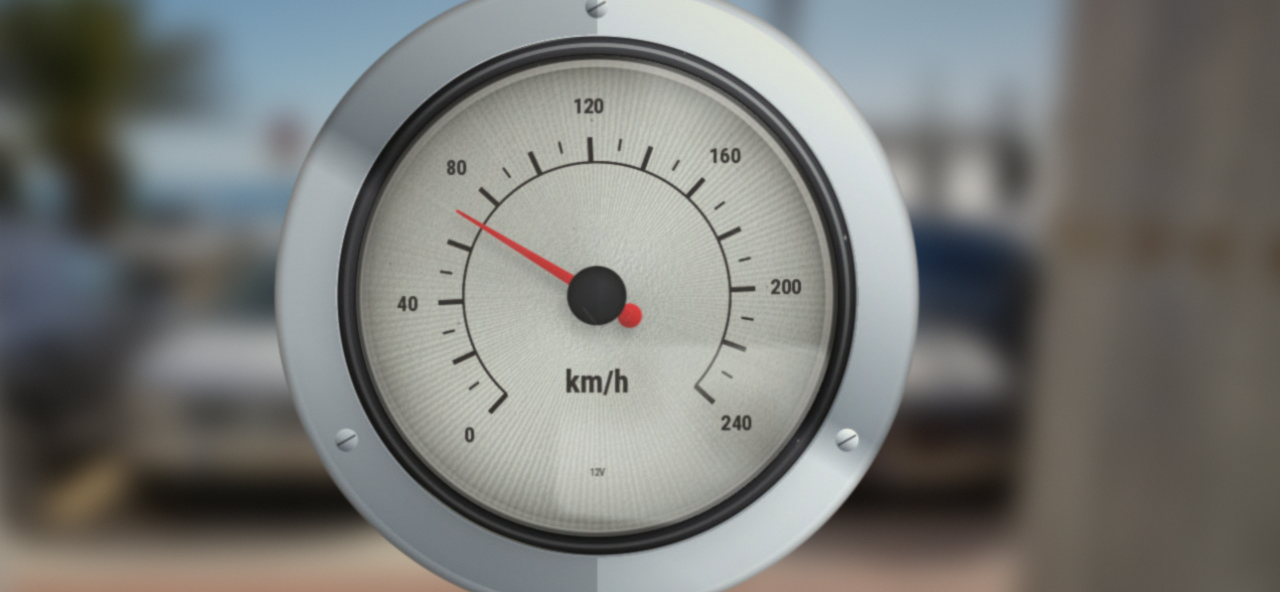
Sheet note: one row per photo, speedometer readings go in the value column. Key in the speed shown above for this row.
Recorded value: 70 km/h
